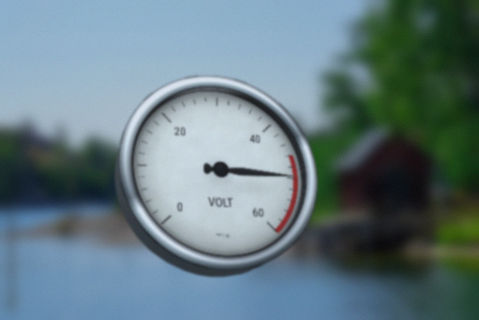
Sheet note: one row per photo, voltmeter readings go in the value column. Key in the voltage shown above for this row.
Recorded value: 50 V
